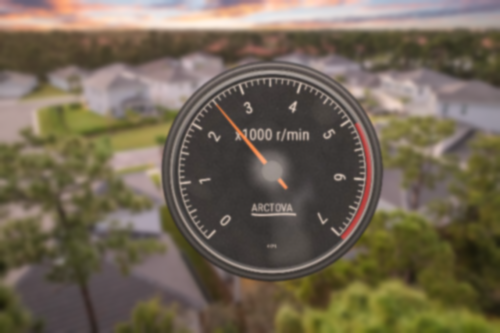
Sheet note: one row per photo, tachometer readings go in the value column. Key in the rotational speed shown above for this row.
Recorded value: 2500 rpm
